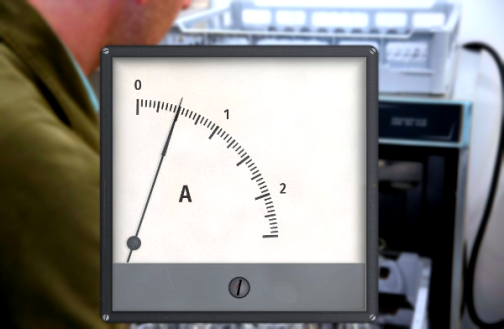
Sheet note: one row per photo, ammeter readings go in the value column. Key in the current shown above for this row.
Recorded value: 0.5 A
